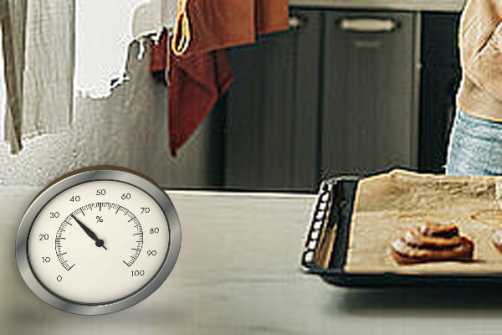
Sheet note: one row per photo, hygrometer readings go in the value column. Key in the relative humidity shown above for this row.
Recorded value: 35 %
